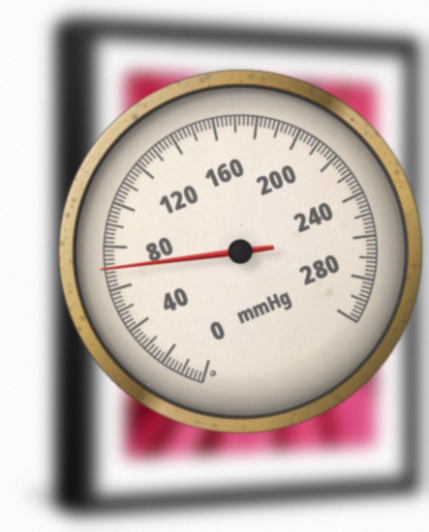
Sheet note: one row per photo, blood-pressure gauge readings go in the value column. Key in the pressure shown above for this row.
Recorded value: 70 mmHg
